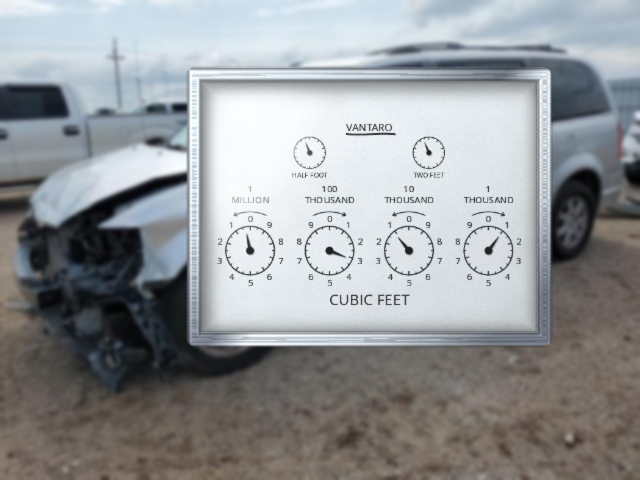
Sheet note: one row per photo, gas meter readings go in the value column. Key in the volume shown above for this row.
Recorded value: 31100 ft³
